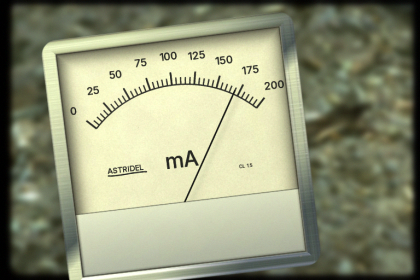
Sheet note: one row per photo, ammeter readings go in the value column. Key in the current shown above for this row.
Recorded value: 170 mA
